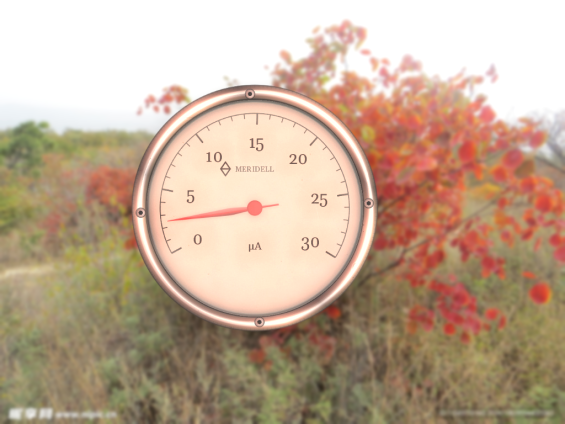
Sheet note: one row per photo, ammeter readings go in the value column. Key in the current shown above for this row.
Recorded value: 2.5 µA
